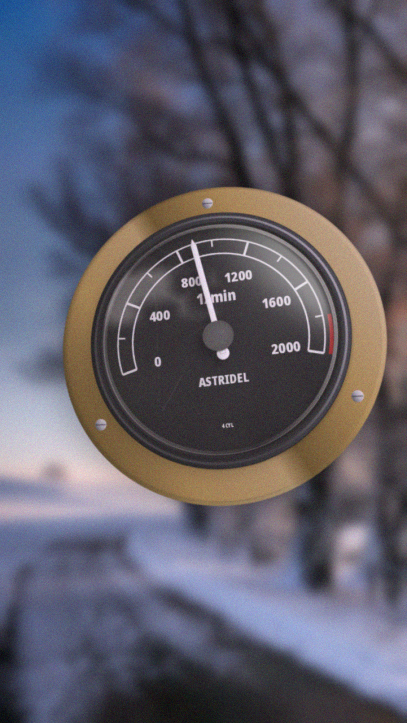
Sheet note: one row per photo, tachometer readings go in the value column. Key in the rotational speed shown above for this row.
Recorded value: 900 rpm
